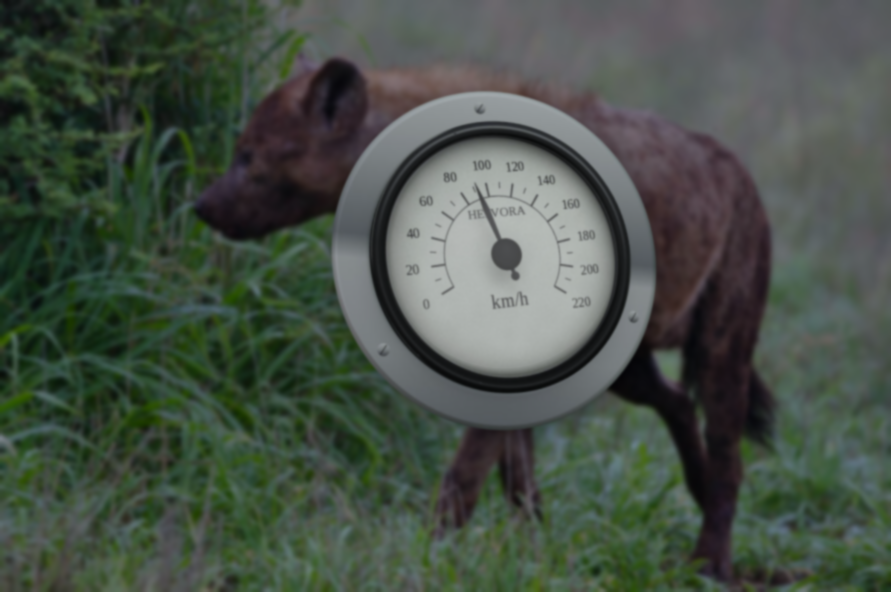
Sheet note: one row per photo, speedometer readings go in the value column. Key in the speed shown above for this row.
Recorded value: 90 km/h
